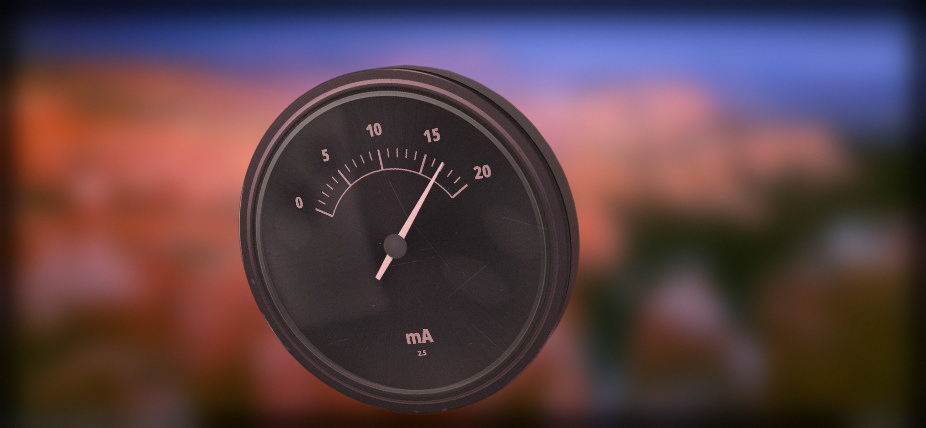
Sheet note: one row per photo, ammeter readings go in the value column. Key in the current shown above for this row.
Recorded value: 17 mA
